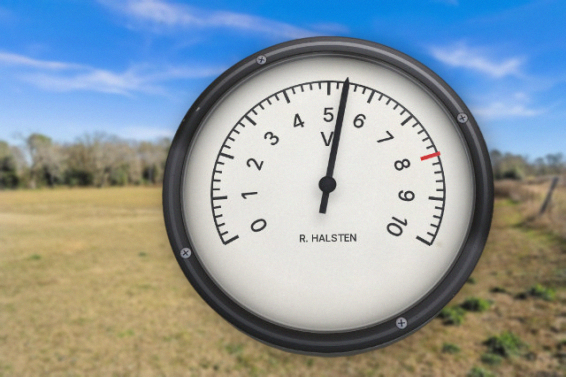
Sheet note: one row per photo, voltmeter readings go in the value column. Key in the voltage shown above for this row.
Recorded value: 5.4 V
